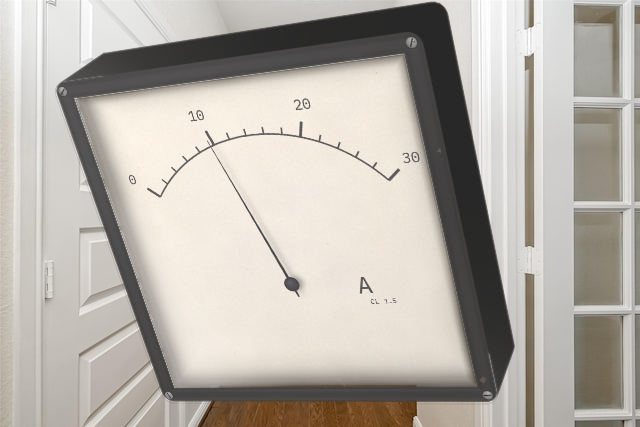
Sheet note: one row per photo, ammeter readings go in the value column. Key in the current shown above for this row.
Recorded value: 10 A
